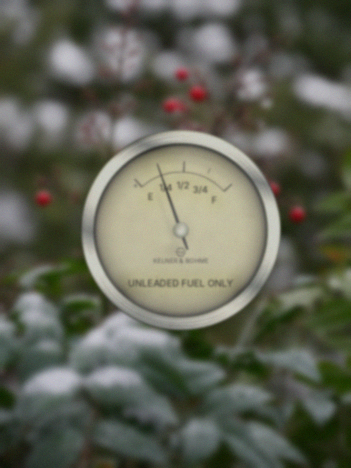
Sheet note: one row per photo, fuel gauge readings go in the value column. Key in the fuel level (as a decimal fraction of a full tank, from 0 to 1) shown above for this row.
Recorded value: 0.25
